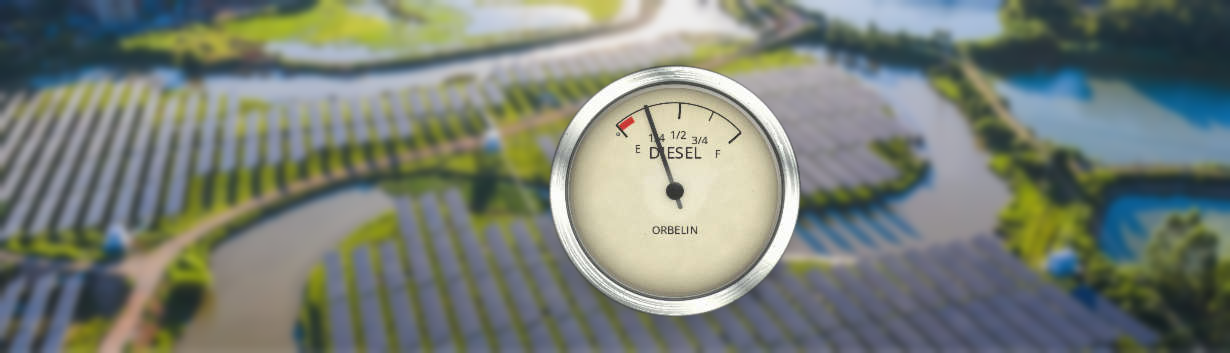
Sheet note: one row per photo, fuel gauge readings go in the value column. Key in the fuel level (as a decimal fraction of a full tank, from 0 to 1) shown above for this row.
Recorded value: 0.25
